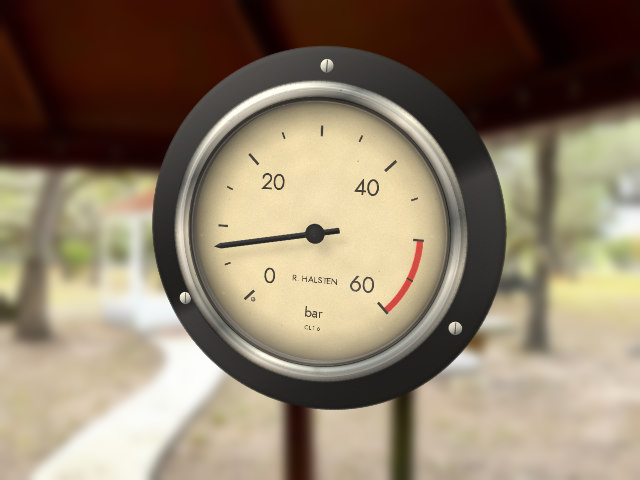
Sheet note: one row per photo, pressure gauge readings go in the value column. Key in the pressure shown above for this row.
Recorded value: 7.5 bar
